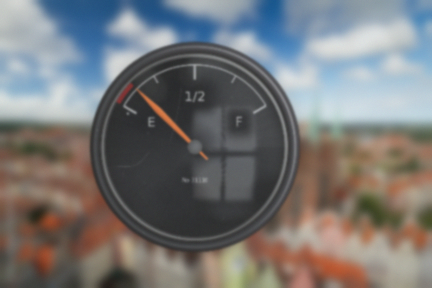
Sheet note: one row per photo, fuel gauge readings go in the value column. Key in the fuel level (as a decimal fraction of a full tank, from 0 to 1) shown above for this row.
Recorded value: 0.125
